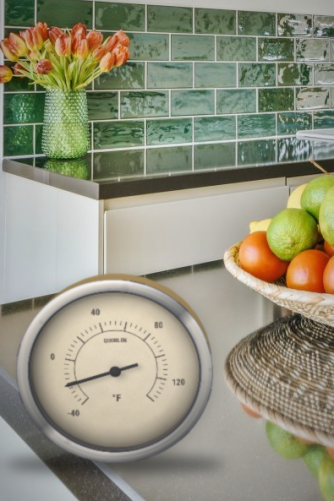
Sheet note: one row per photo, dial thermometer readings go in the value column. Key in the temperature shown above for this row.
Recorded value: -20 °F
